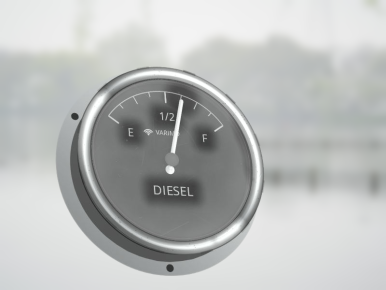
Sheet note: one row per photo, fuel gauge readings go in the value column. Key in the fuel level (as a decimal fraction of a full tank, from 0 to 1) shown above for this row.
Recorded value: 0.625
